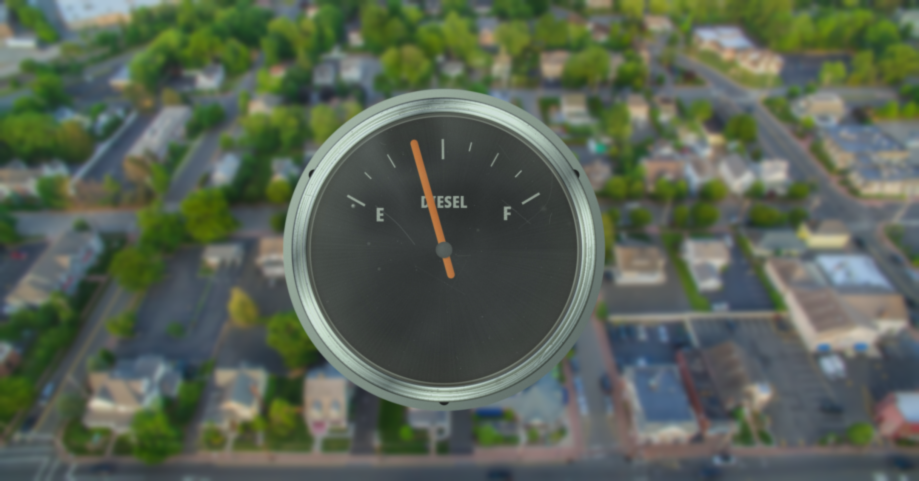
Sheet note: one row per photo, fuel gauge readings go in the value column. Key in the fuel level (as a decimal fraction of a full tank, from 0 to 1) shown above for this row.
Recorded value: 0.375
